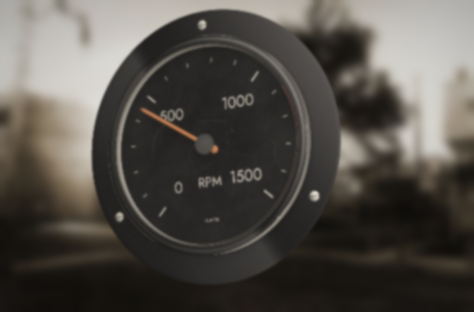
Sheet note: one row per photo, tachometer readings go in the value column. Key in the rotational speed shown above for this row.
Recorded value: 450 rpm
